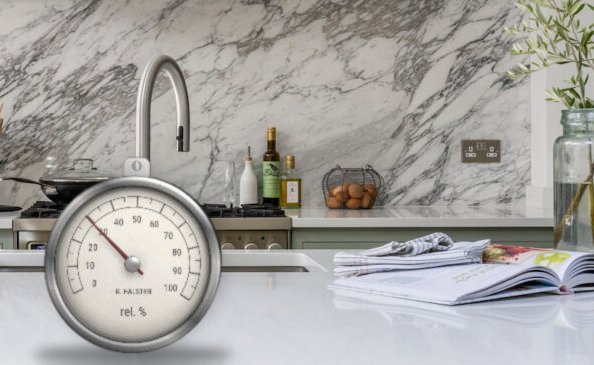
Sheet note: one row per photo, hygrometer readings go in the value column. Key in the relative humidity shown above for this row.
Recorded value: 30 %
